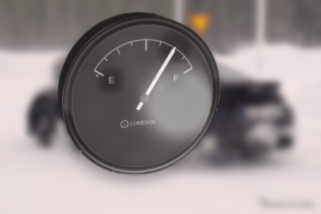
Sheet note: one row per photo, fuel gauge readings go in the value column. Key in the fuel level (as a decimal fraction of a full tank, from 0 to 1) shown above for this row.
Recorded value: 0.75
